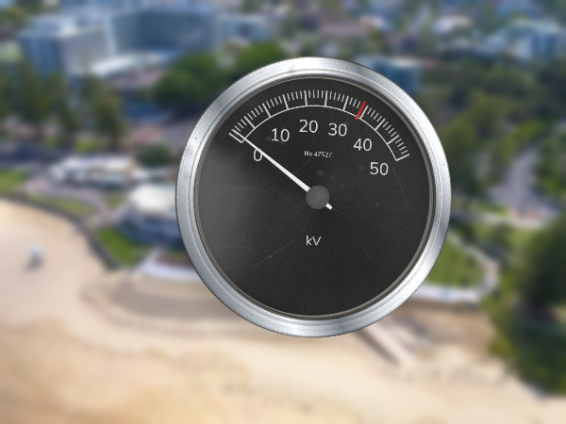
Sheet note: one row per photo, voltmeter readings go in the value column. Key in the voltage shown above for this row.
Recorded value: 1 kV
